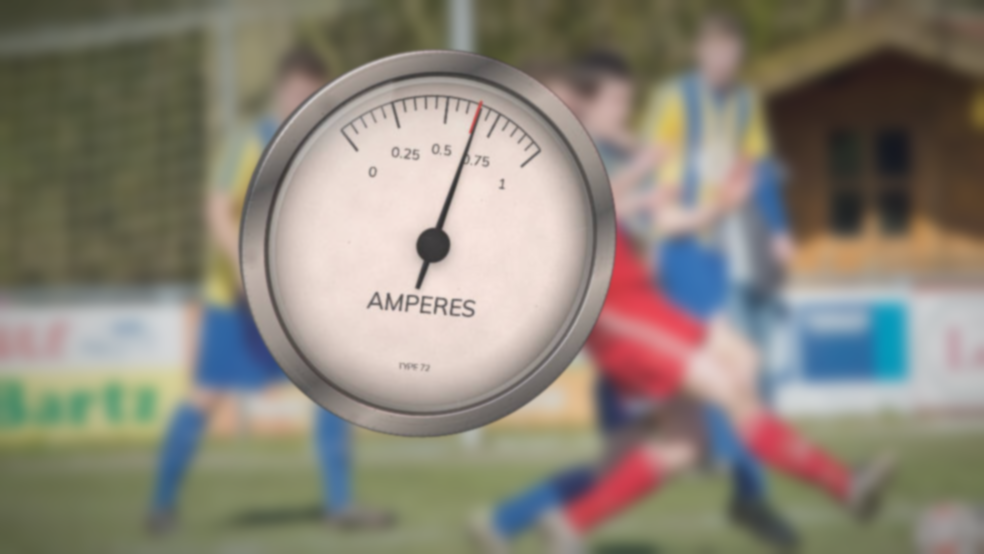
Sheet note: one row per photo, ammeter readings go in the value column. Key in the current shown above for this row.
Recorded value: 0.65 A
